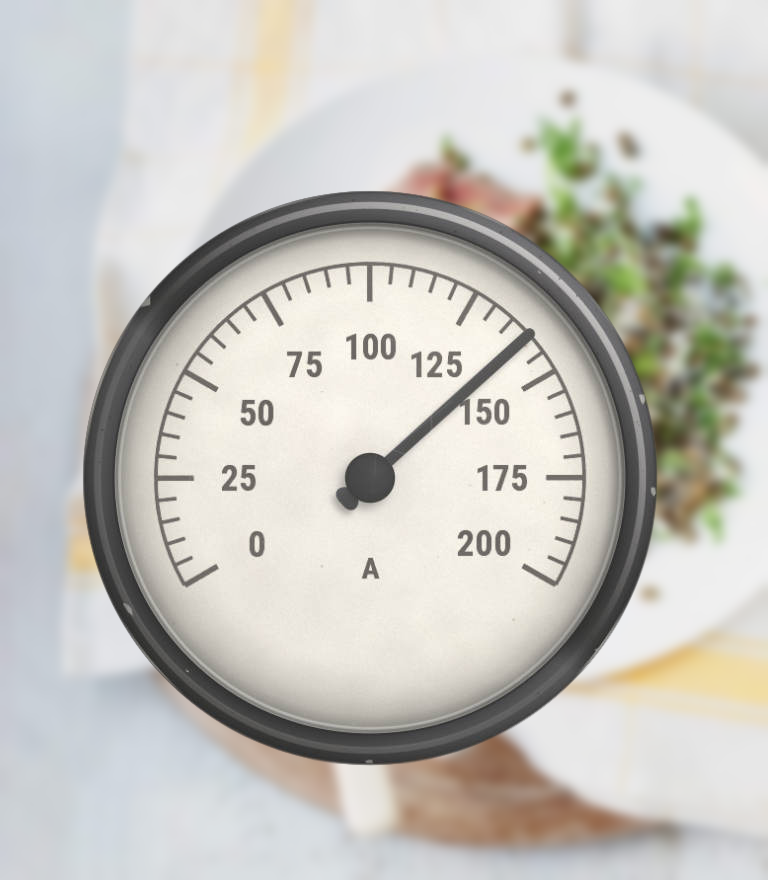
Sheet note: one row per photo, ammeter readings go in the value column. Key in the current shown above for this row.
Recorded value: 140 A
